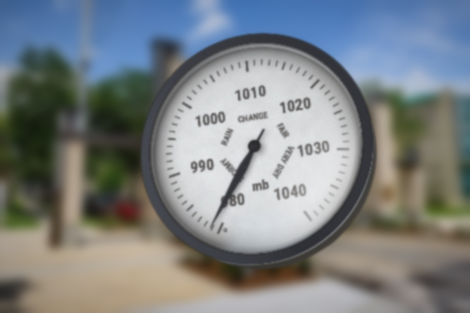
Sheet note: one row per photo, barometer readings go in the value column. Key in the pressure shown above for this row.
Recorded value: 981 mbar
